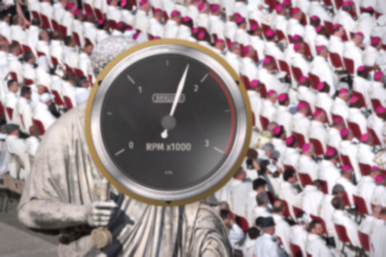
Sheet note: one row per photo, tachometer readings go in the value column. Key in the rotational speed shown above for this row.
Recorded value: 1750 rpm
